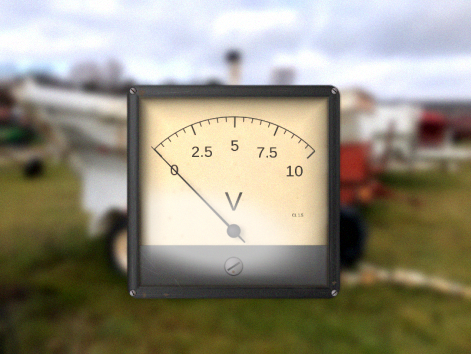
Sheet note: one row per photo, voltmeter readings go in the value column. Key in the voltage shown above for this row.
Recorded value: 0 V
